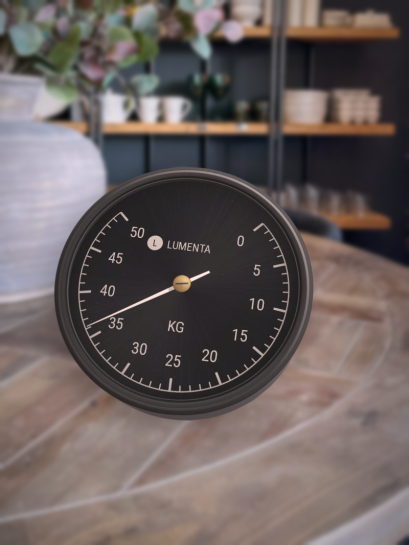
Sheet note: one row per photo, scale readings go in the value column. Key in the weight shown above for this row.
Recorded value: 36 kg
